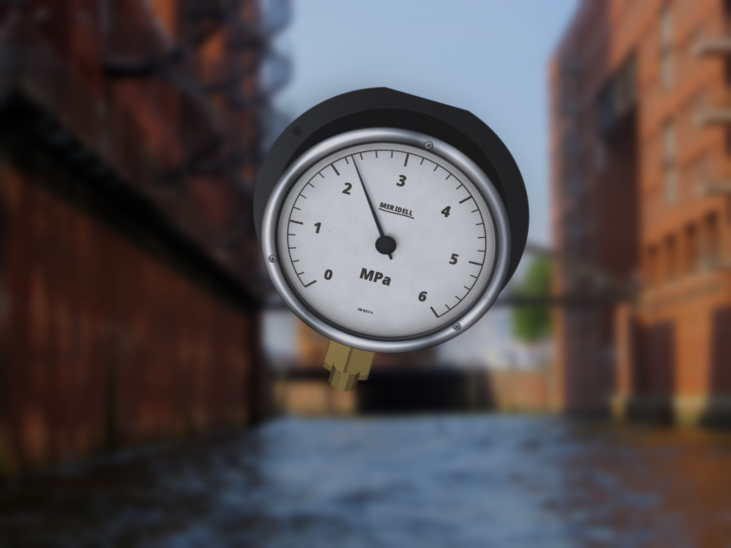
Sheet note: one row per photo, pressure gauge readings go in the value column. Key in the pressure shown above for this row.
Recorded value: 2.3 MPa
